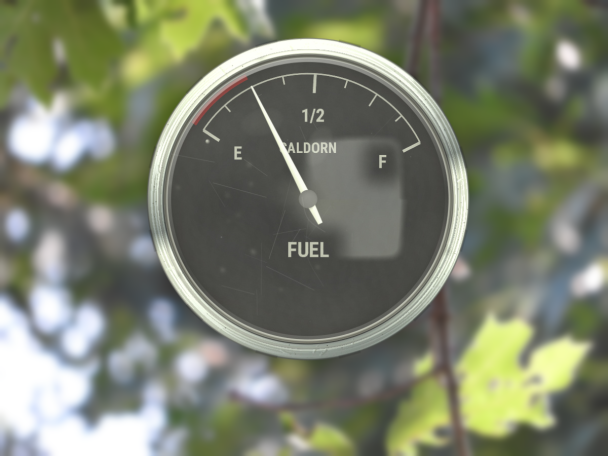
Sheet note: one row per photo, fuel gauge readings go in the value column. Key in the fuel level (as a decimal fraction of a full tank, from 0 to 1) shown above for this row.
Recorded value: 0.25
